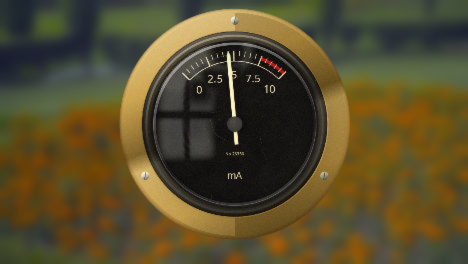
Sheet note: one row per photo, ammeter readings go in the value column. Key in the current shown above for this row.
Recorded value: 4.5 mA
